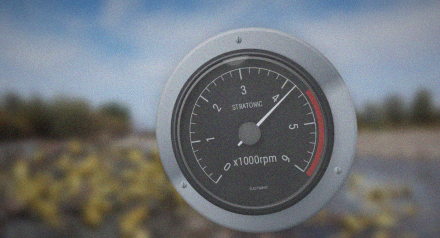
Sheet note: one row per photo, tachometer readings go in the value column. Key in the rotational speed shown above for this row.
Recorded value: 4200 rpm
